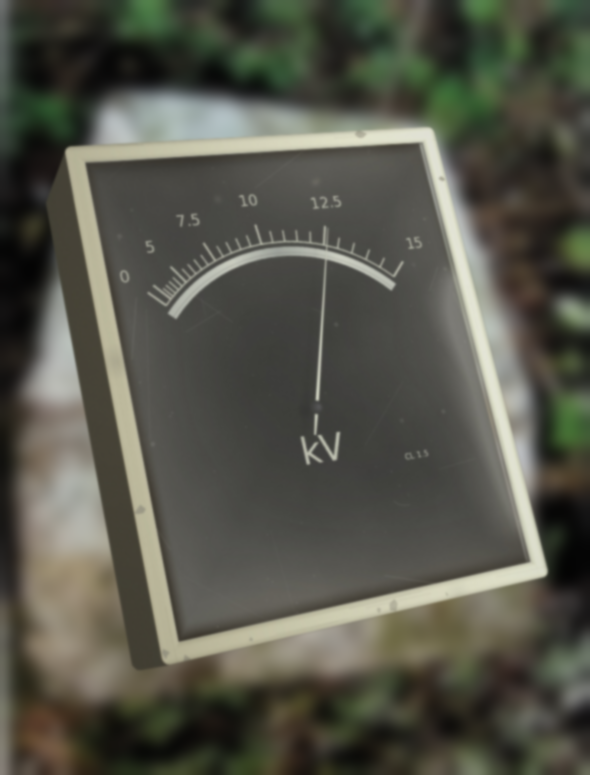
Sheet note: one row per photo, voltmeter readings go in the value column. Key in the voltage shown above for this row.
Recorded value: 12.5 kV
